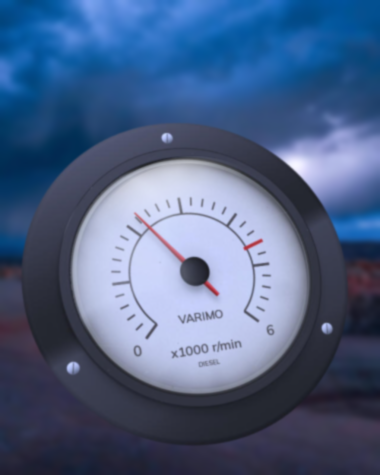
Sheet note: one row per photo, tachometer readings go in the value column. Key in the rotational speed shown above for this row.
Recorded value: 2200 rpm
